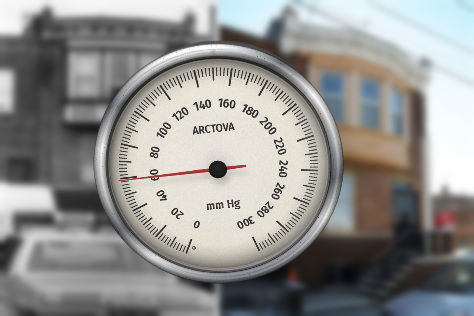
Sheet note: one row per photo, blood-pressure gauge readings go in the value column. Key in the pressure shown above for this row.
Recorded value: 60 mmHg
